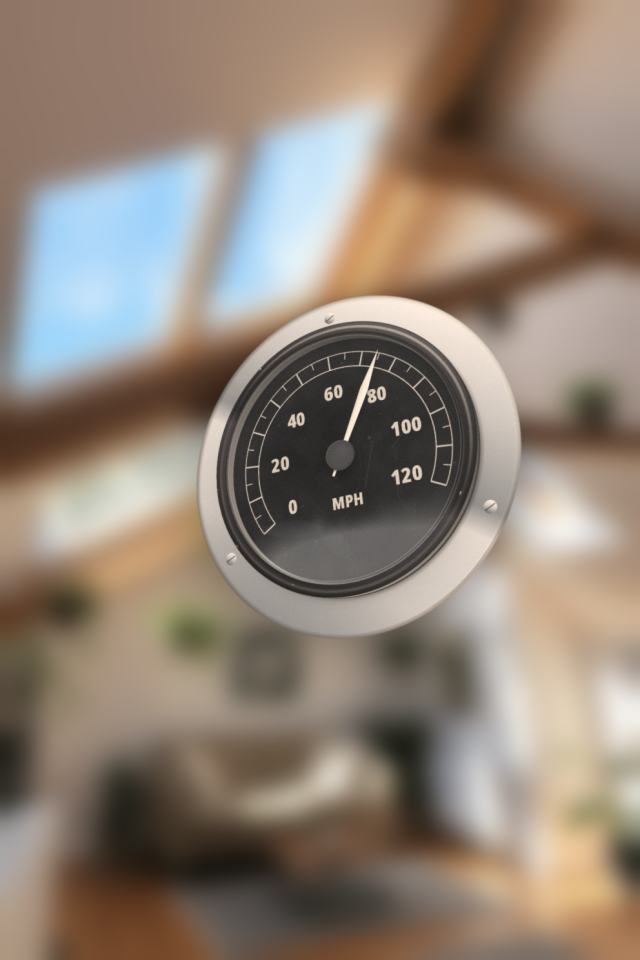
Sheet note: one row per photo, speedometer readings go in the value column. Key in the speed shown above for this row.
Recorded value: 75 mph
